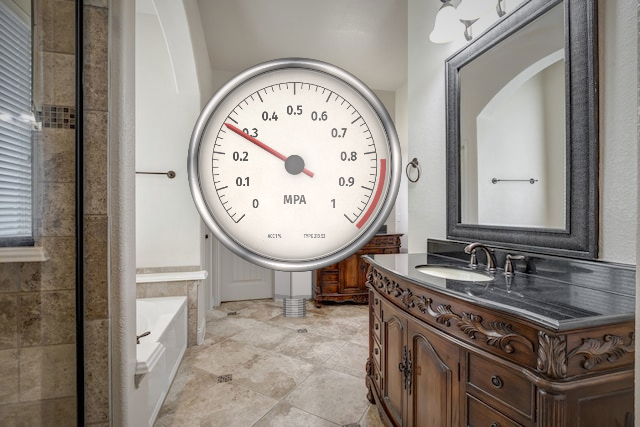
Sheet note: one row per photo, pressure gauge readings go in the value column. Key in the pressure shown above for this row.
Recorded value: 0.28 MPa
